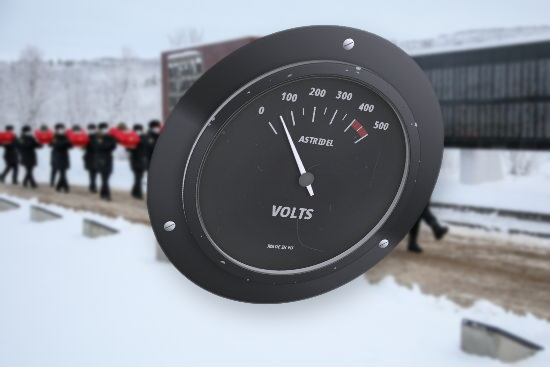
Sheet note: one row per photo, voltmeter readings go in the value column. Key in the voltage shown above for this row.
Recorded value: 50 V
